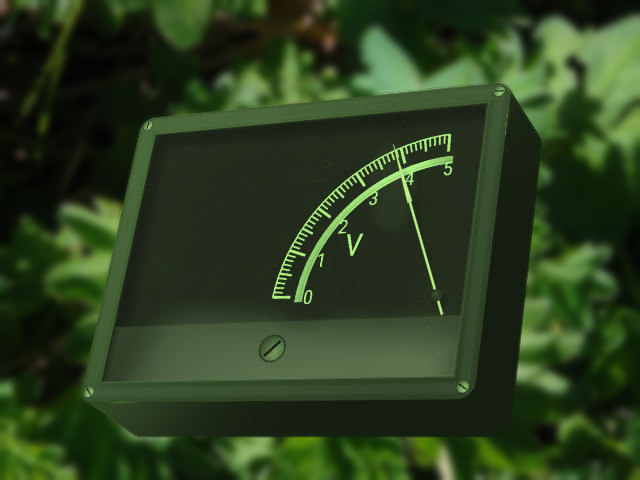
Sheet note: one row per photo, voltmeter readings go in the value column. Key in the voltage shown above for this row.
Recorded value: 3.9 V
